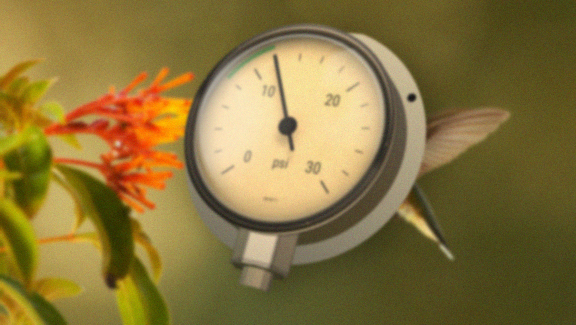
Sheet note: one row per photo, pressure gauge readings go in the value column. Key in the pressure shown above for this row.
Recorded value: 12 psi
